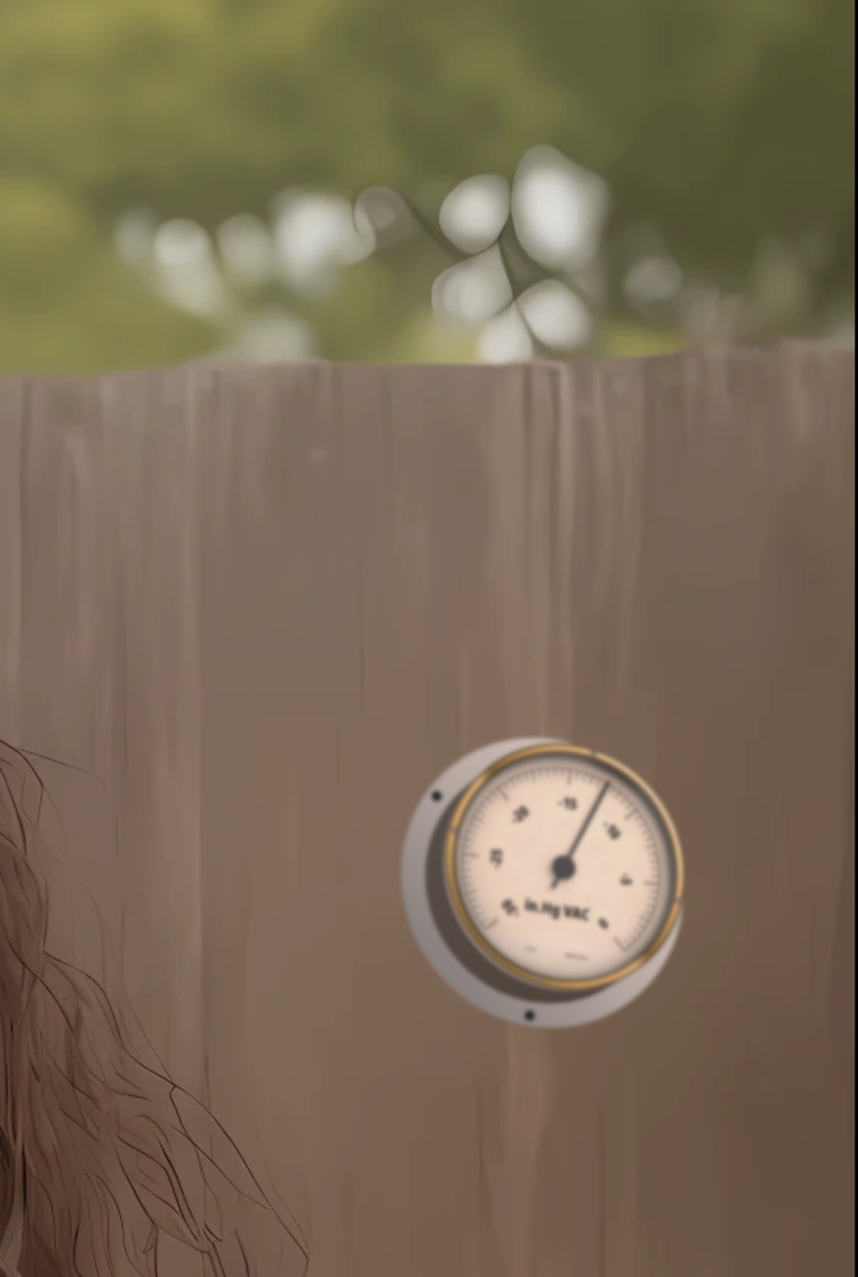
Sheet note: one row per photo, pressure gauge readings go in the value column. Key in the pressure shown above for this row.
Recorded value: -12.5 inHg
